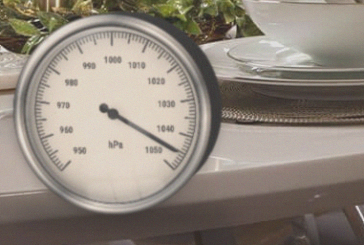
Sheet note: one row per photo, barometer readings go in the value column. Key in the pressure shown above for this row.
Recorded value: 1045 hPa
